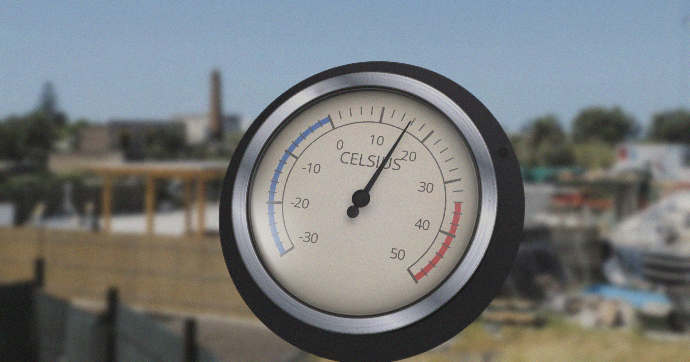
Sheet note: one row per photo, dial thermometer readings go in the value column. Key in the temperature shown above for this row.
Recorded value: 16 °C
